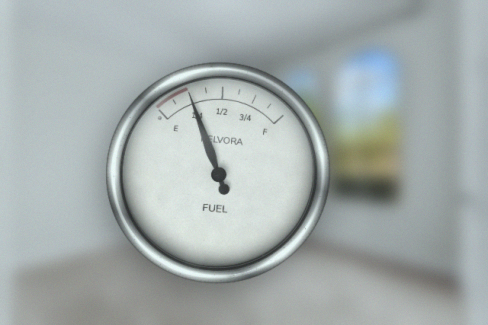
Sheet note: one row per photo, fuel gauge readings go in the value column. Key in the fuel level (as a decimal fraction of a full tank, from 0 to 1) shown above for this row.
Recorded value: 0.25
